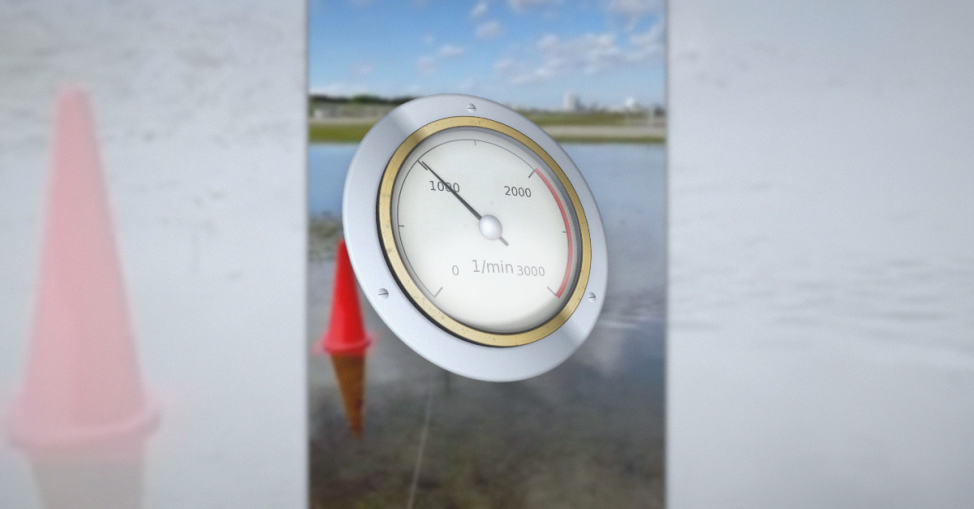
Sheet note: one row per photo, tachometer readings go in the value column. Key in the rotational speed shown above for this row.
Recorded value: 1000 rpm
